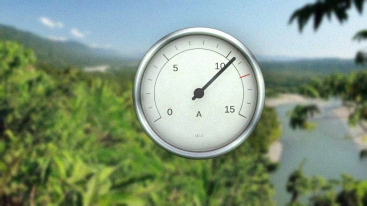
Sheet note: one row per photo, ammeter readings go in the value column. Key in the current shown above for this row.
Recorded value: 10.5 A
